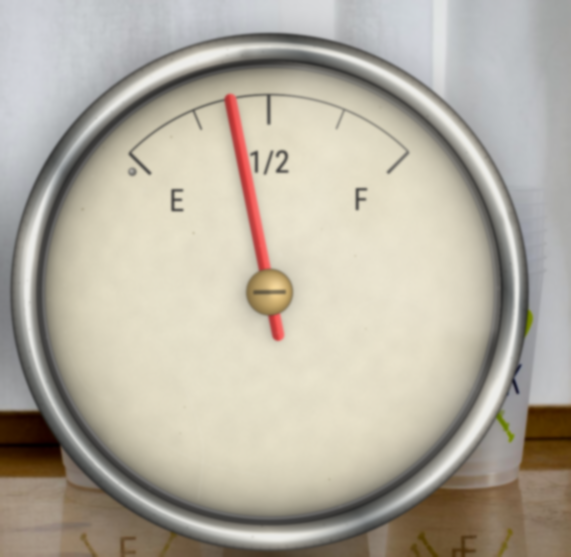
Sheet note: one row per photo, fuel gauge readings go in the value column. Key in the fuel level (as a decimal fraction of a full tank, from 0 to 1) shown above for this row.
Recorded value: 0.375
